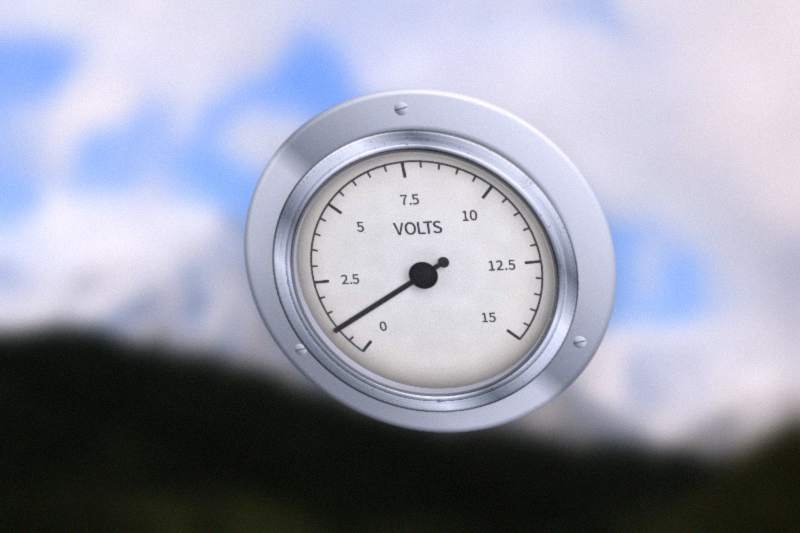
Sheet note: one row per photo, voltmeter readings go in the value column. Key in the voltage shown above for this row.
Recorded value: 1 V
